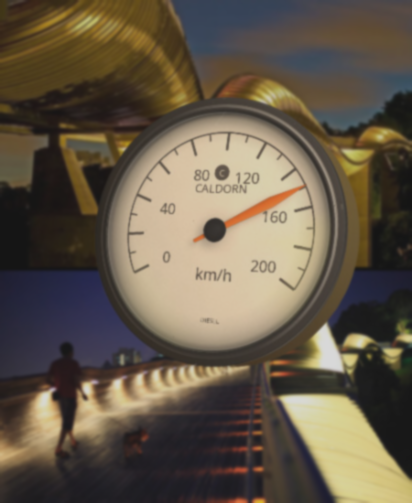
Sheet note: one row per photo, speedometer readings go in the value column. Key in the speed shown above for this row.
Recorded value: 150 km/h
